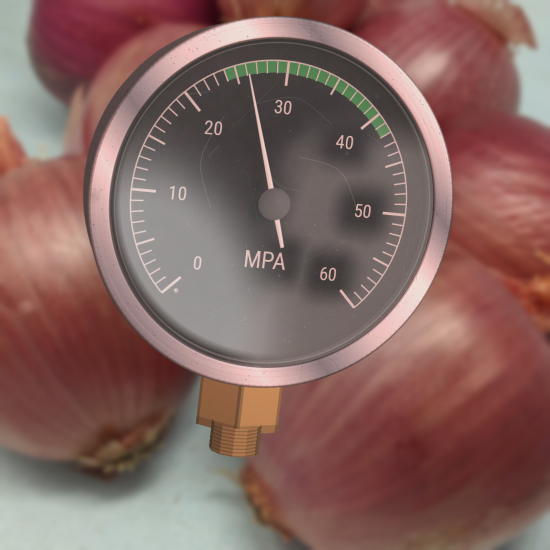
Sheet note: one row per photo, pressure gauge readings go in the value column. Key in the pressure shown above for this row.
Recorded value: 26 MPa
